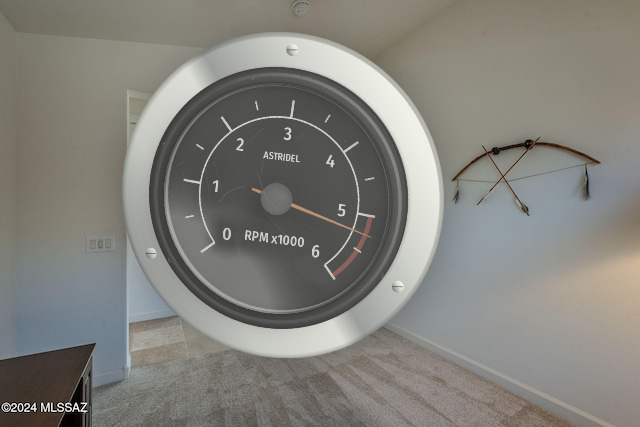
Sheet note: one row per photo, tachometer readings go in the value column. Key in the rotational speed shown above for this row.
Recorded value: 5250 rpm
